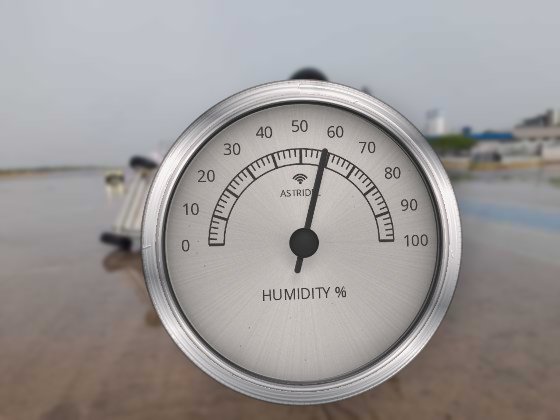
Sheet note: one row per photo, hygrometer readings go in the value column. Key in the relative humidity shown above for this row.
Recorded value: 58 %
